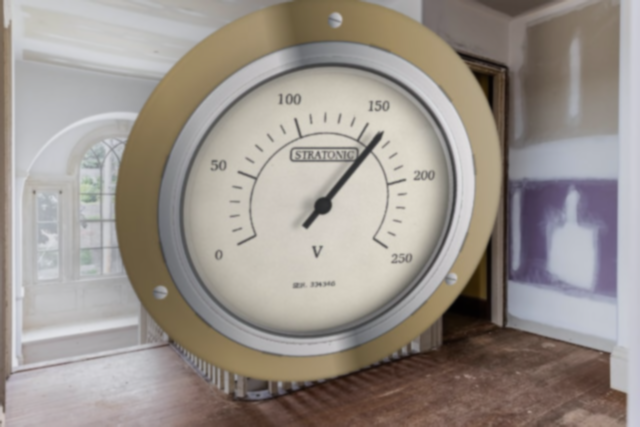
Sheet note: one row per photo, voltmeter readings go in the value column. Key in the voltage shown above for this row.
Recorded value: 160 V
